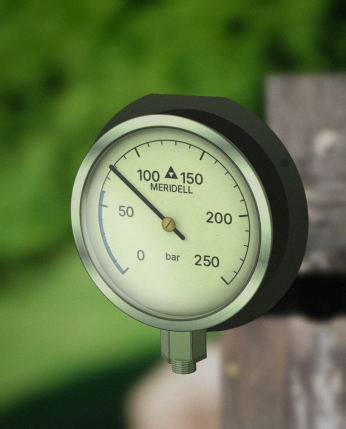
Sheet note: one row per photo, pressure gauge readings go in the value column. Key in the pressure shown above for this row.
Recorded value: 80 bar
